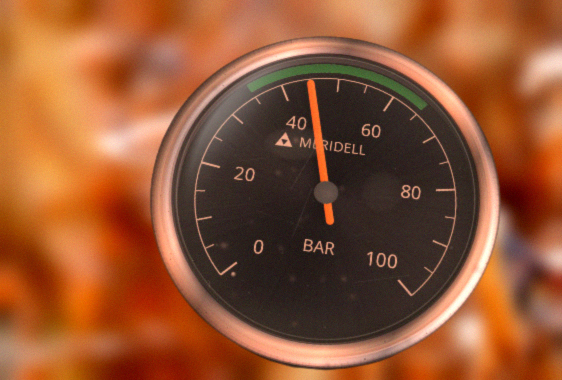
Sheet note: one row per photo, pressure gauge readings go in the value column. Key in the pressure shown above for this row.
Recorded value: 45 bar
